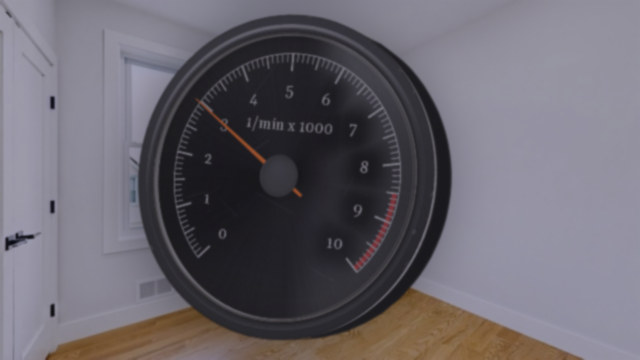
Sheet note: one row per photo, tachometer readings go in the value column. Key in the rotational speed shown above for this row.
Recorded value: 3000 rpm
